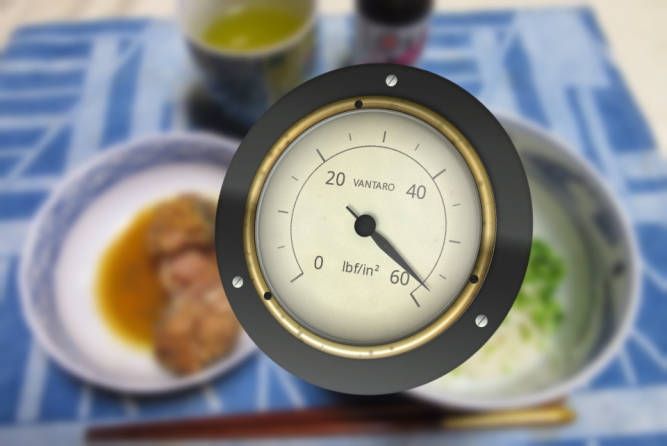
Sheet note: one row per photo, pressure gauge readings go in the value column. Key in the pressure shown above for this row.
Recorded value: 57.5 psi
